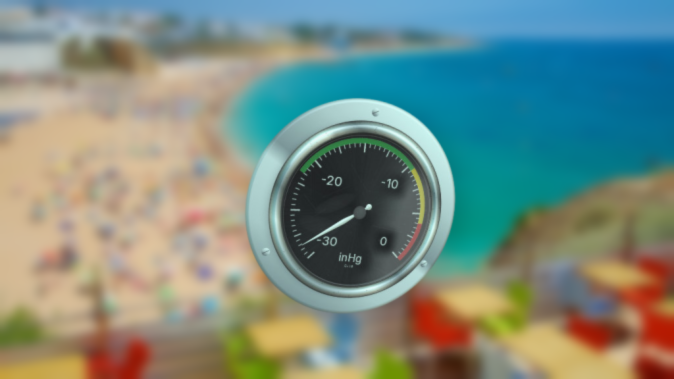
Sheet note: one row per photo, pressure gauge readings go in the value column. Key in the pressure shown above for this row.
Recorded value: -28.5 inHg
